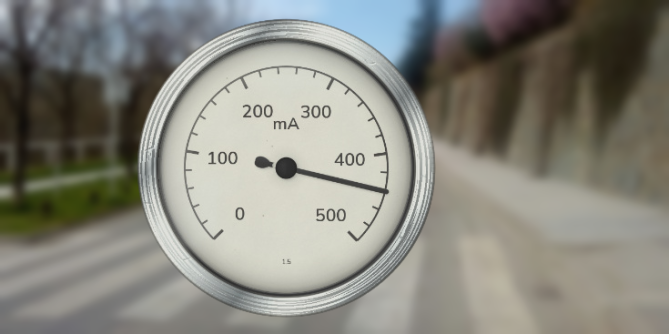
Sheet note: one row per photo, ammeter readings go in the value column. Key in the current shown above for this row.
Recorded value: 440 mA
